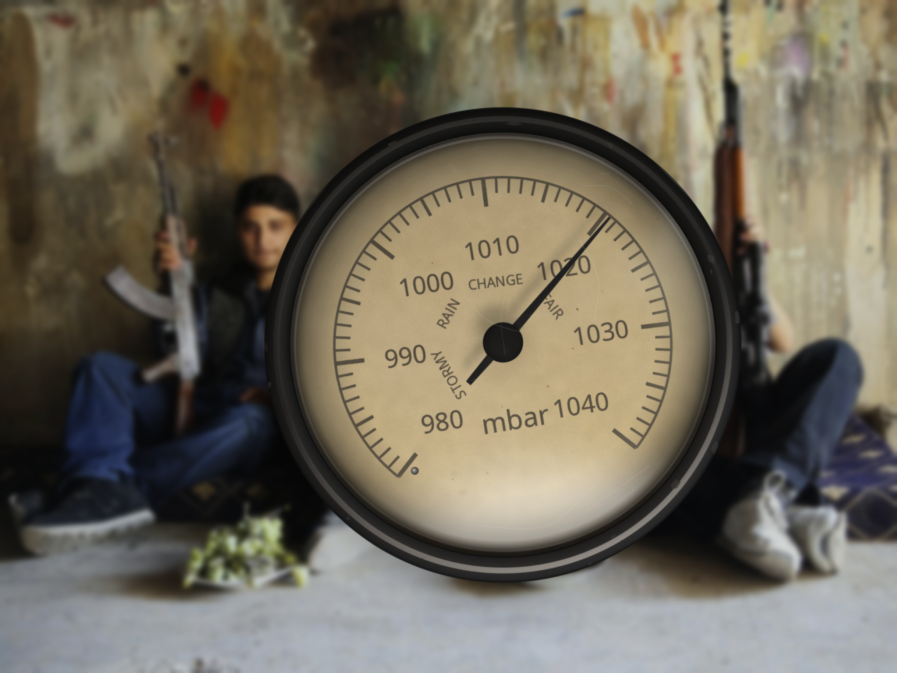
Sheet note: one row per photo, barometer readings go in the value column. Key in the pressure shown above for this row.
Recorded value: 1020.5 mbar
